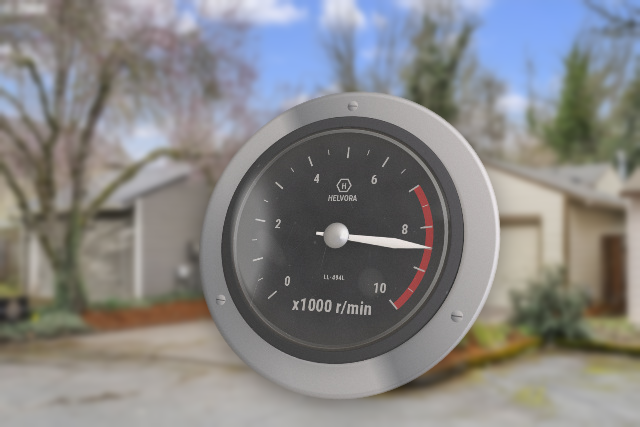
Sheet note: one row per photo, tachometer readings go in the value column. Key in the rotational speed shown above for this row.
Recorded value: 8500 rpm
